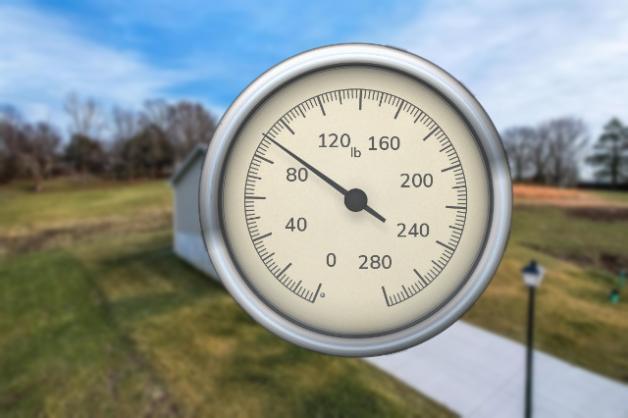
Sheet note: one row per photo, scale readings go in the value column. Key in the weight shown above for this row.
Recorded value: 90 lb
